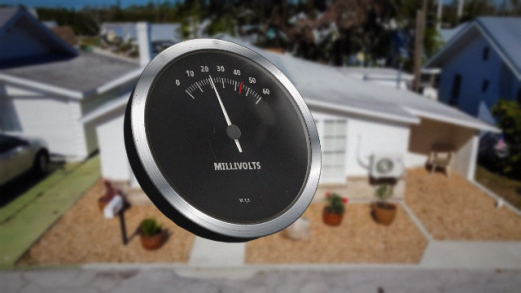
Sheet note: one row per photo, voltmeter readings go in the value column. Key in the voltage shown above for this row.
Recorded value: 20 mV
